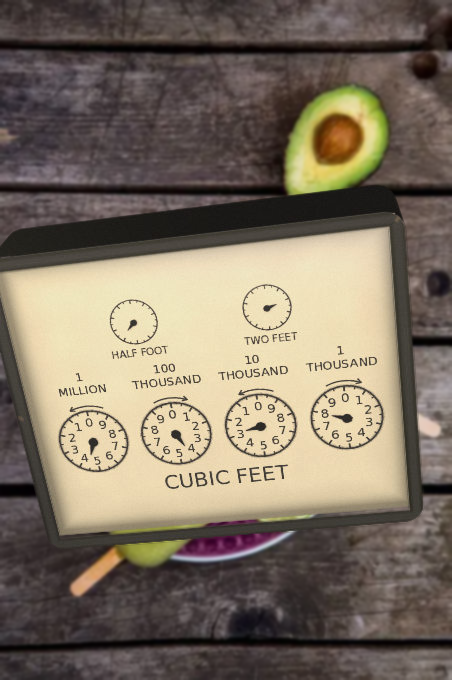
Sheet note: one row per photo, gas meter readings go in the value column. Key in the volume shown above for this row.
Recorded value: 442800 ft³
